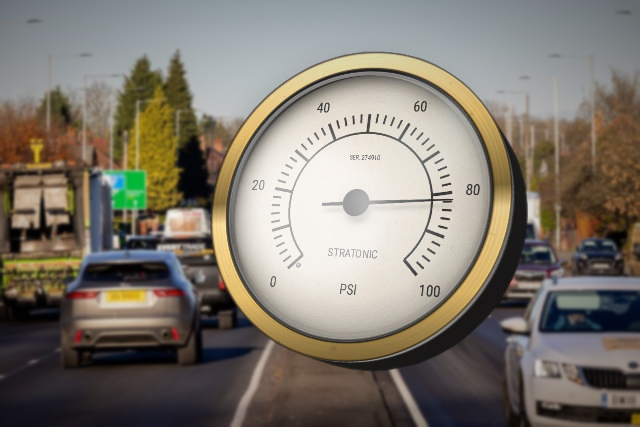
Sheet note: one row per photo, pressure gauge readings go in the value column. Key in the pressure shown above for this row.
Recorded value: 82 psi
